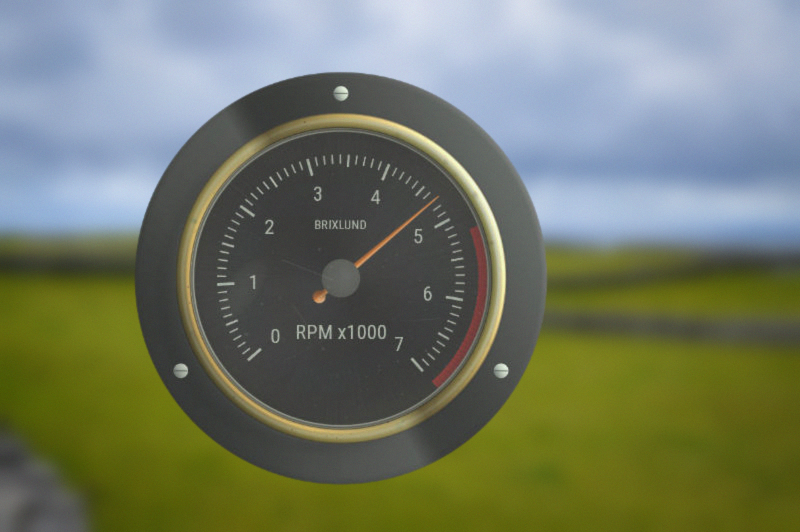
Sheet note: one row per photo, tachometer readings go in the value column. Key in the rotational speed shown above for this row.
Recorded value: 4700 rpm
